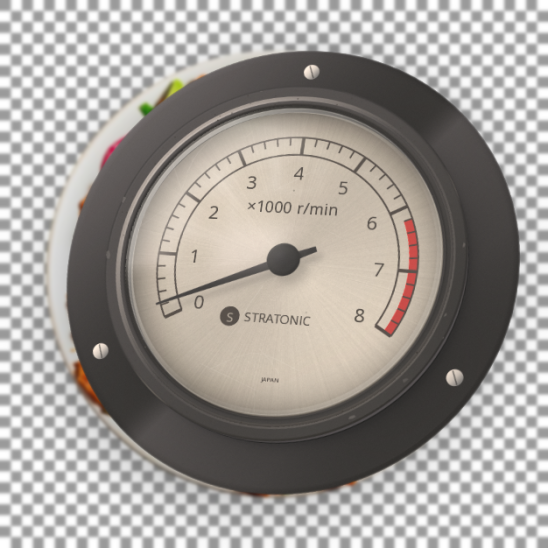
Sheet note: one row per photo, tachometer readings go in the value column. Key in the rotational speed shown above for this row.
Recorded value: 200 rpm
